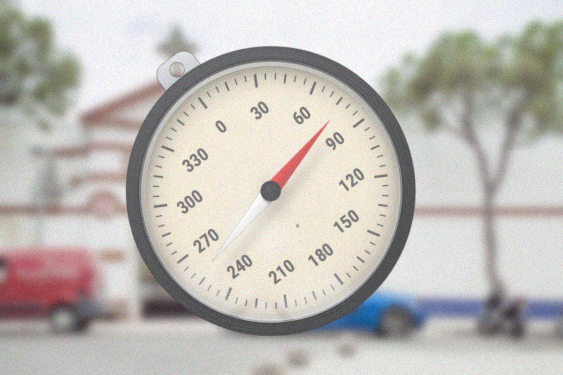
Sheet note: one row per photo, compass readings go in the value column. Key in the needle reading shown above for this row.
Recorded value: 77.5 °
